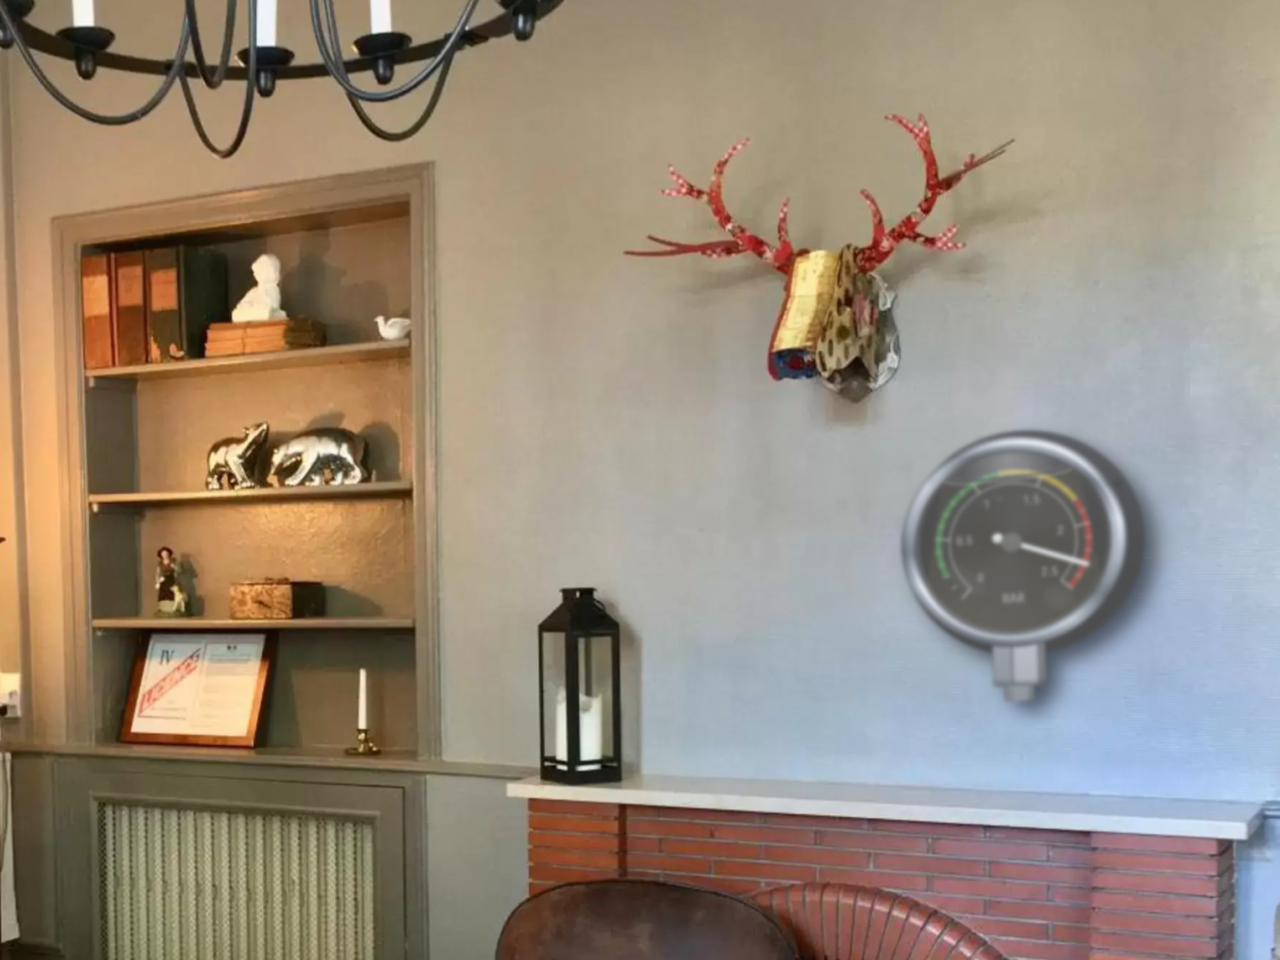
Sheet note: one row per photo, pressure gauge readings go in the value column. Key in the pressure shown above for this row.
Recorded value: 2.3 bar
